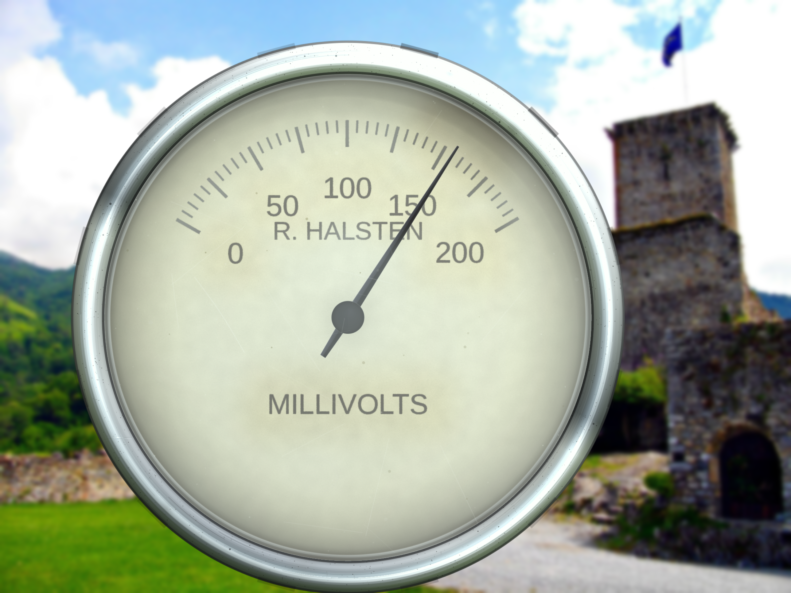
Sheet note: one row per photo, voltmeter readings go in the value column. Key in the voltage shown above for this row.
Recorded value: 155 mV
